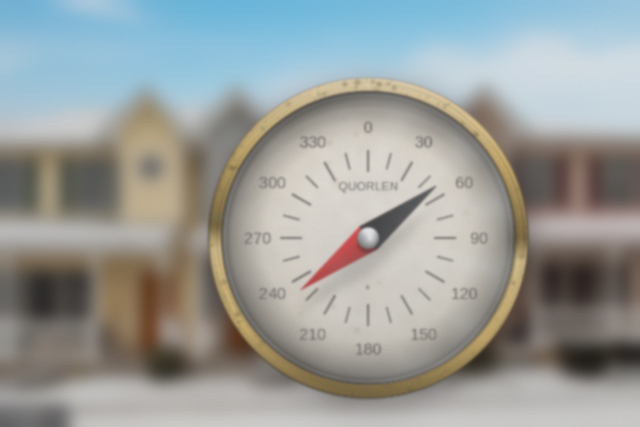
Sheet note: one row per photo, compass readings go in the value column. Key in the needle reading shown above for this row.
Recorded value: 232.5 °
